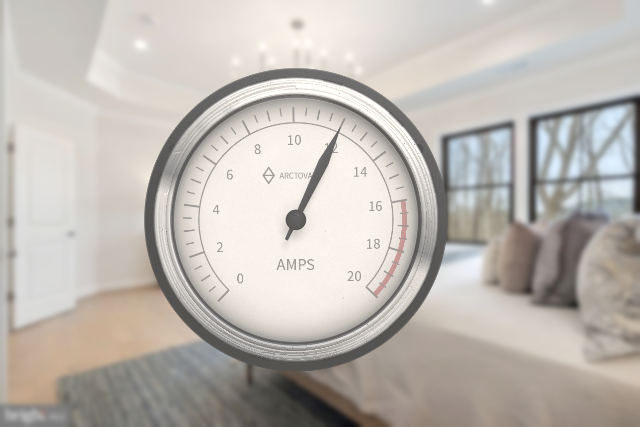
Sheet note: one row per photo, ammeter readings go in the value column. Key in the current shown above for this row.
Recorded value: 12 A
